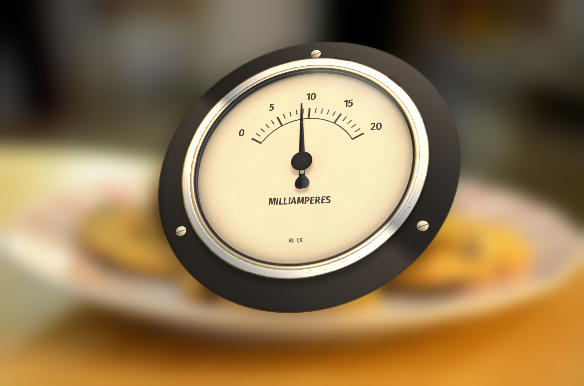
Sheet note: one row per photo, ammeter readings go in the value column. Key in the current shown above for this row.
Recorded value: 9 mA
